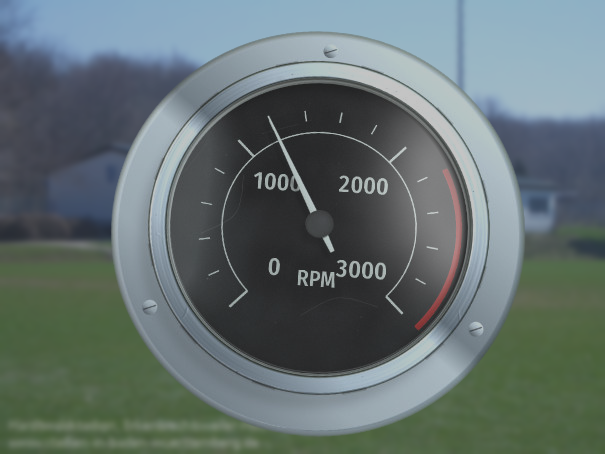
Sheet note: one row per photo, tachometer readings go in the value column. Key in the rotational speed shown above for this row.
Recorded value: 1200 rpm
